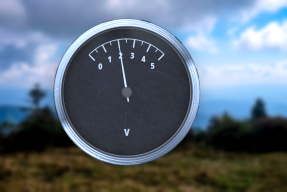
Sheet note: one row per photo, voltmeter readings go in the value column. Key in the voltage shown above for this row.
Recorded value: 2 V
